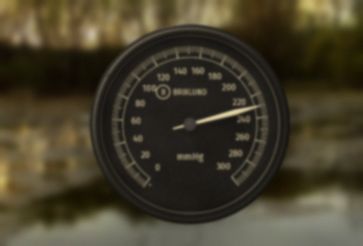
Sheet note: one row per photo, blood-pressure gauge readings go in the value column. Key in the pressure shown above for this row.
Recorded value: 230 mmHg
